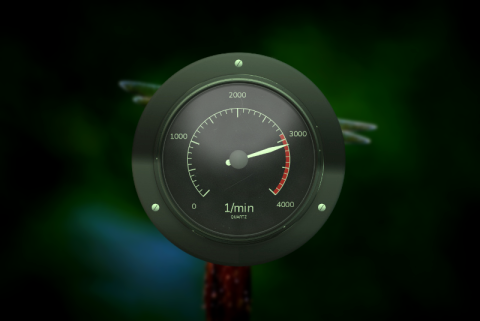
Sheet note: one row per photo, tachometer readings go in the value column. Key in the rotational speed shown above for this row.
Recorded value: 3100 rpm
